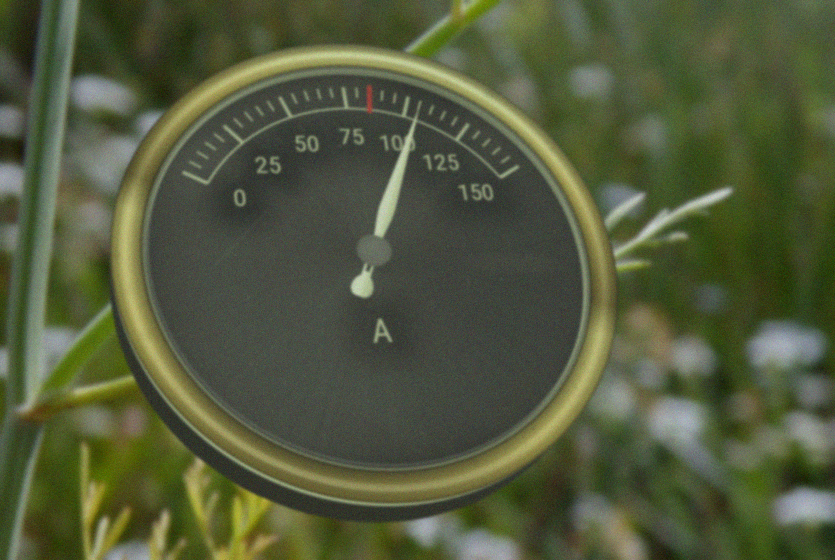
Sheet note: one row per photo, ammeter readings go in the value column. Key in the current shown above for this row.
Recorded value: 105 A
